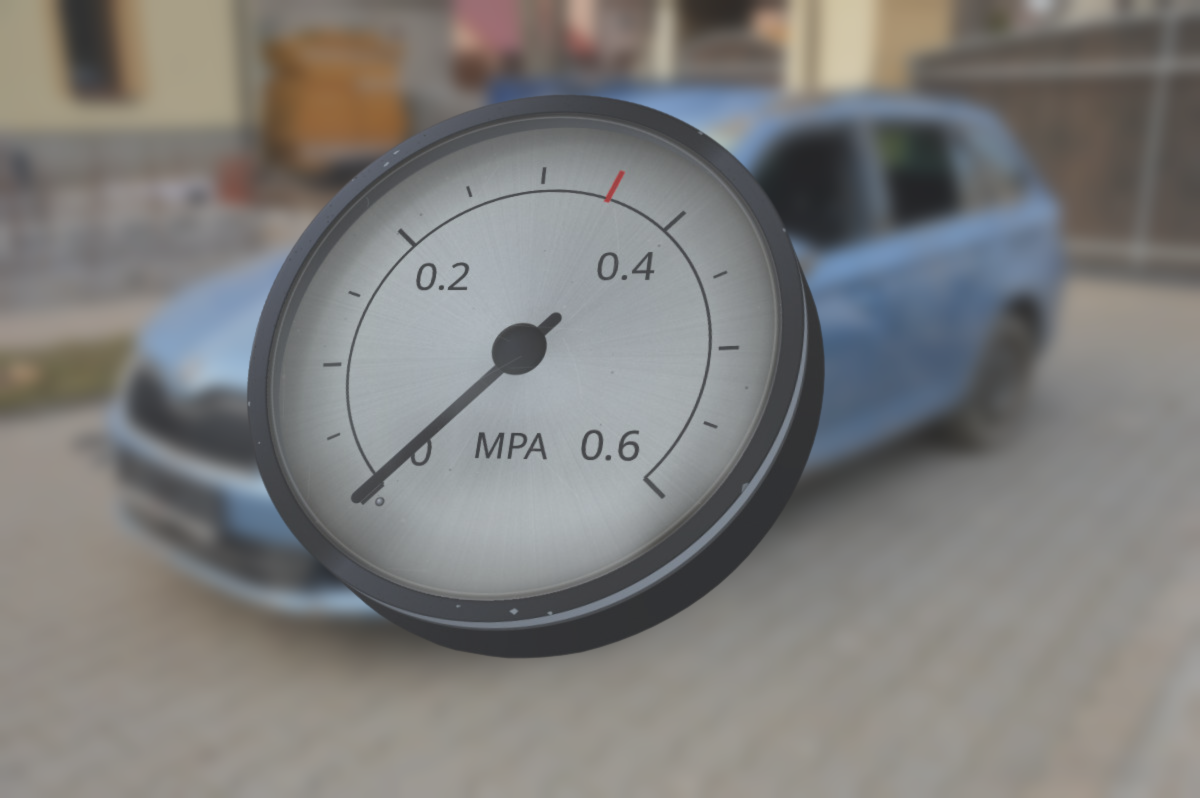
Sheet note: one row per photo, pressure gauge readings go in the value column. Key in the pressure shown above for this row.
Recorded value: 0 MPa
